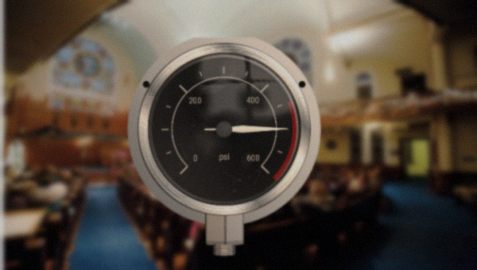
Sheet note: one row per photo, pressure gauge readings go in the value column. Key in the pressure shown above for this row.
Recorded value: 500 psi
